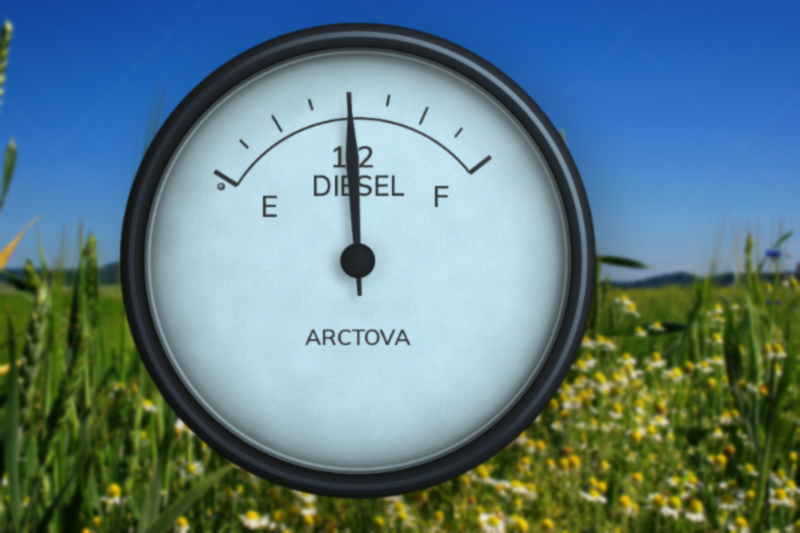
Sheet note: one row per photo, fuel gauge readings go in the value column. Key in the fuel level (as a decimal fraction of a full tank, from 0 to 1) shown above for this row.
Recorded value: 0.5
